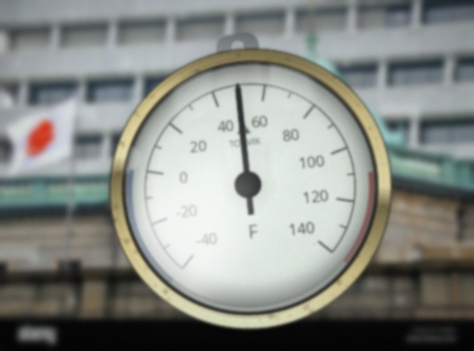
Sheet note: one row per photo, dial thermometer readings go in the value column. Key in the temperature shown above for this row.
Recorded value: 50 °F
